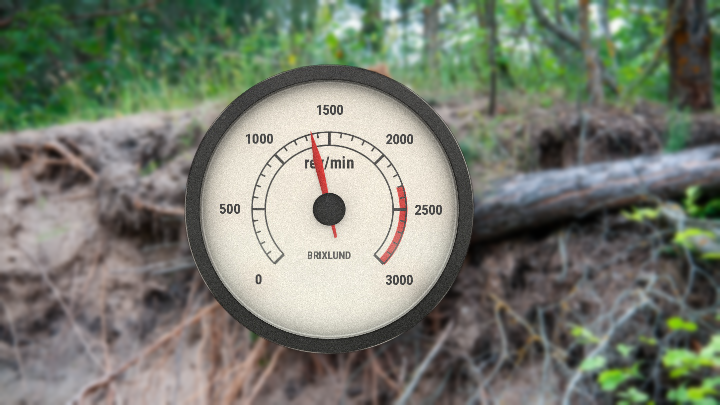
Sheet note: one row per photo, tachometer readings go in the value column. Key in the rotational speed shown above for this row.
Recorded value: 1350 rpm
